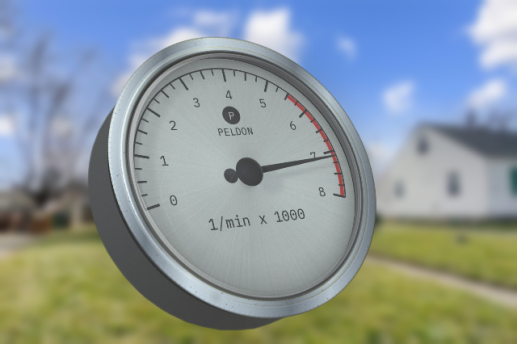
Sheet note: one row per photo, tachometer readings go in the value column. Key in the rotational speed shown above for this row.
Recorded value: 7125 rpm
